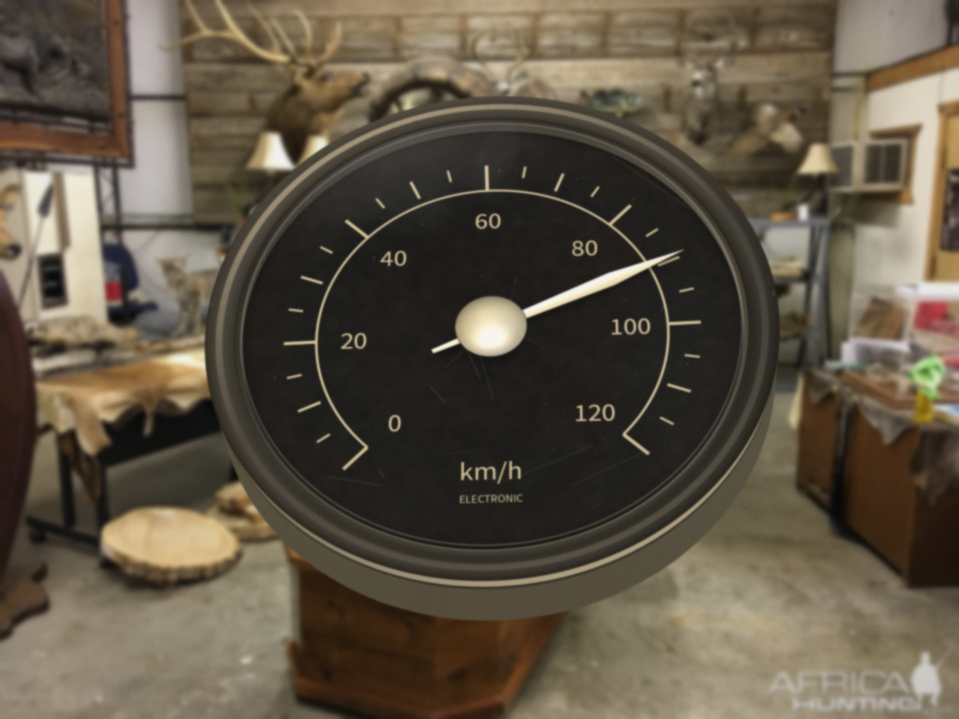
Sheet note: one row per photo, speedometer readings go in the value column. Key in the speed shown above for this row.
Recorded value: 90 km/h
